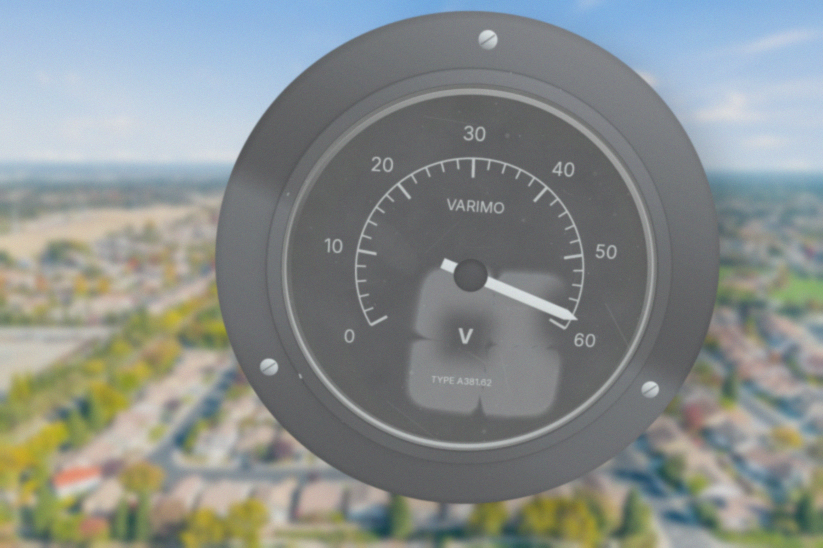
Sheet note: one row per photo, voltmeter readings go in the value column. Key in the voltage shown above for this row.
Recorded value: 58 V
